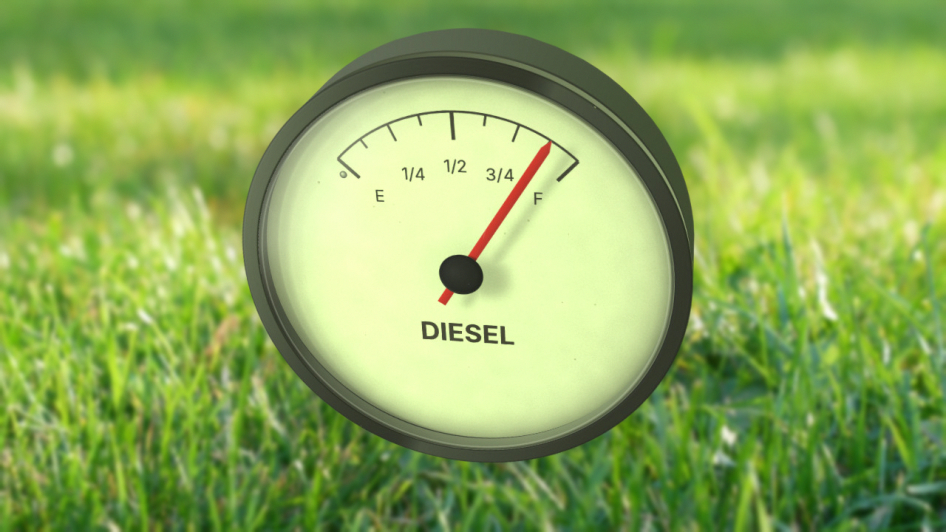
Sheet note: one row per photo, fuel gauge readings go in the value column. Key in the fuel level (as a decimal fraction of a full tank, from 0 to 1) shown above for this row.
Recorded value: 0.875
